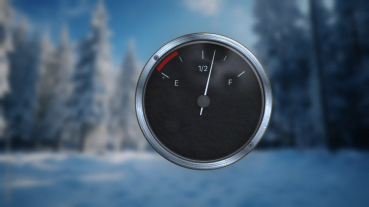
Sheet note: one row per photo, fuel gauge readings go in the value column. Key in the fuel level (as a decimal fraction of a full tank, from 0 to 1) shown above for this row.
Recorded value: 0.625
